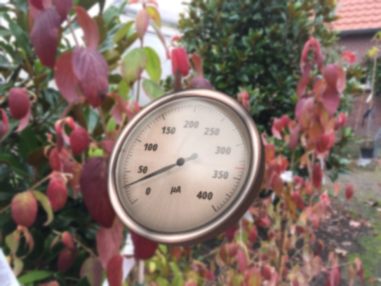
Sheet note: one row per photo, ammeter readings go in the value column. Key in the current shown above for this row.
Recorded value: 25 µA
